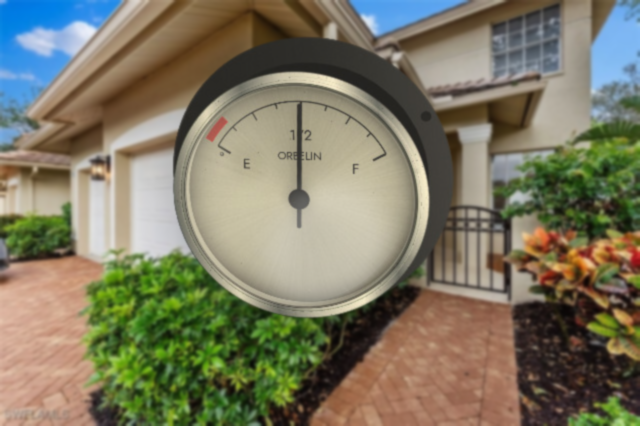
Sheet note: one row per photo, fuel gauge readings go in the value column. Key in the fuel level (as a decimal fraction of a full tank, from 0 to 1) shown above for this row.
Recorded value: 0.5
